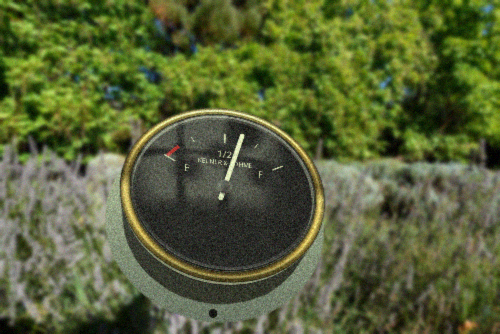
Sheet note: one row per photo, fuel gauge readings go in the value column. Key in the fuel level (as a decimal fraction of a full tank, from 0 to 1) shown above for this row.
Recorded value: 0.625
